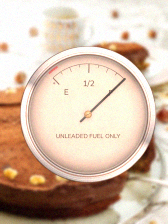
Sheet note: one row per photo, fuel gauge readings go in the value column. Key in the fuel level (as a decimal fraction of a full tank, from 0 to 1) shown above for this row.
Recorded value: 1
